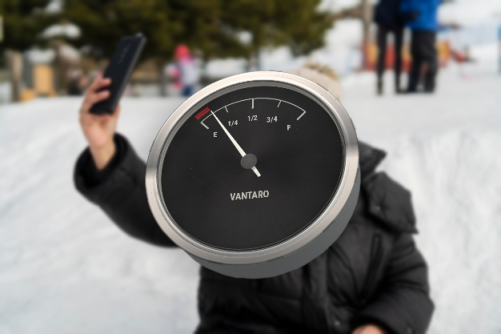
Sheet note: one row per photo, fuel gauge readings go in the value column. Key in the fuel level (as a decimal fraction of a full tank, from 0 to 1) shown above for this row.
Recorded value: 0.125
